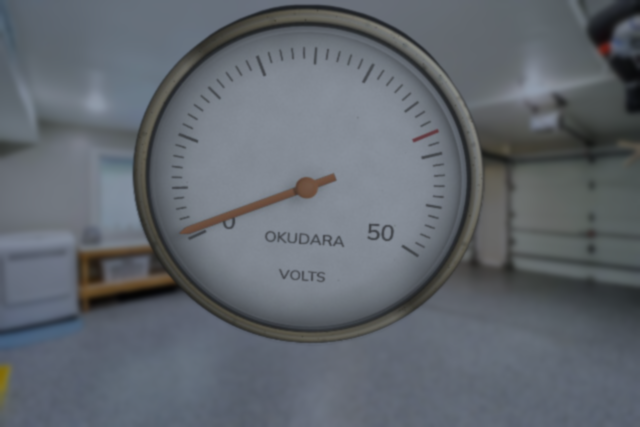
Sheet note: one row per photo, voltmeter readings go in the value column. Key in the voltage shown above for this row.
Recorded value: 1 V
